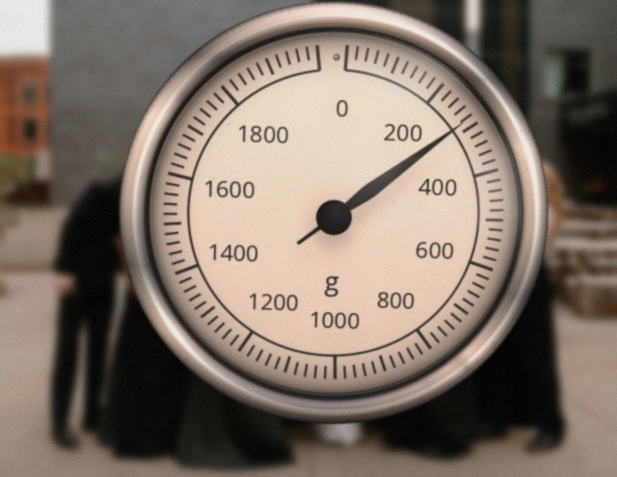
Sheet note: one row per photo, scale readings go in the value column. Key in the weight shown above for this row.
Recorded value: 280 g
